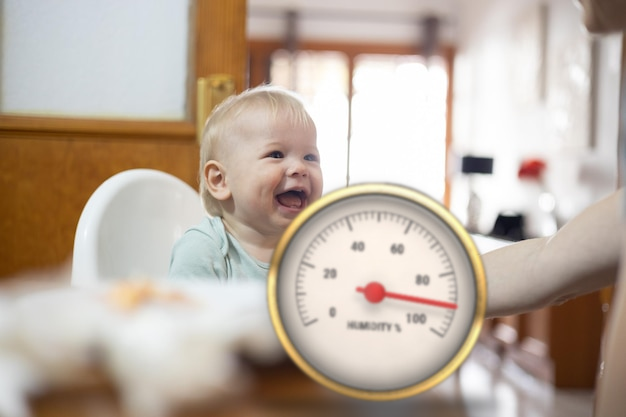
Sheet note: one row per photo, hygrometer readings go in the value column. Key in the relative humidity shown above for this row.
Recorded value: 90 %
